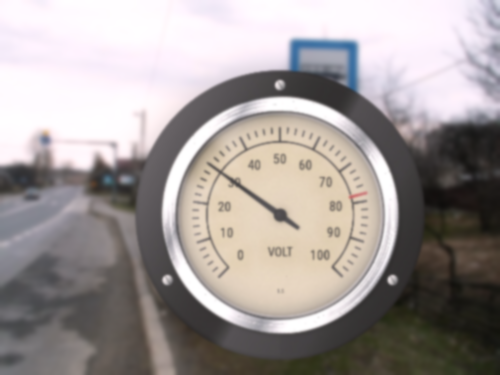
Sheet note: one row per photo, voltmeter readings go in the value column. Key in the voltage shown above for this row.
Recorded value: 30 V
